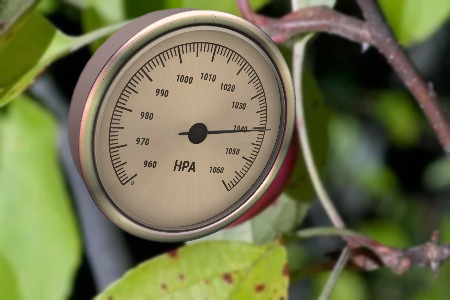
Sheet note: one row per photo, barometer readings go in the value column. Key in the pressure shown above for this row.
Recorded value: 1040 hPa
